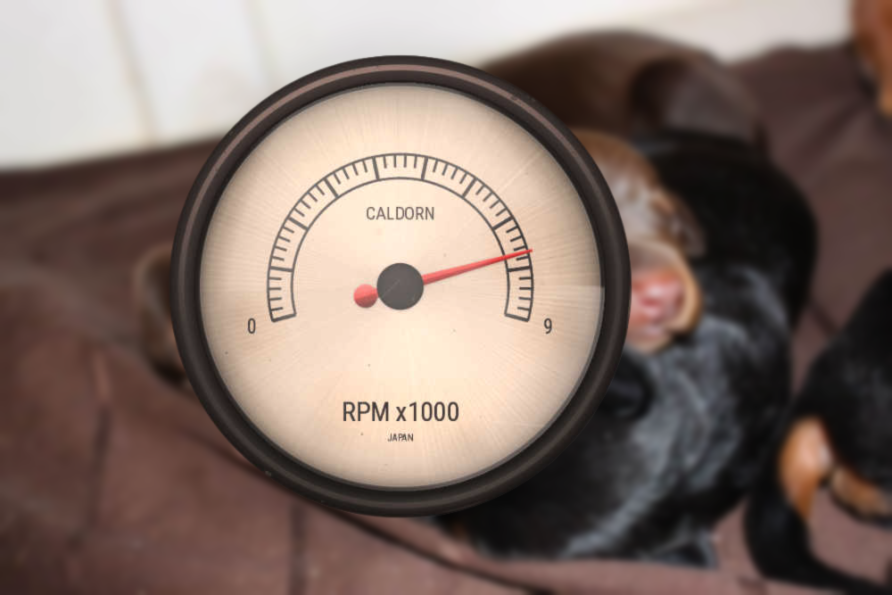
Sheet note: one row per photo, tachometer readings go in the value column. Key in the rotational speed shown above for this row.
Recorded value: 7700 rpm
